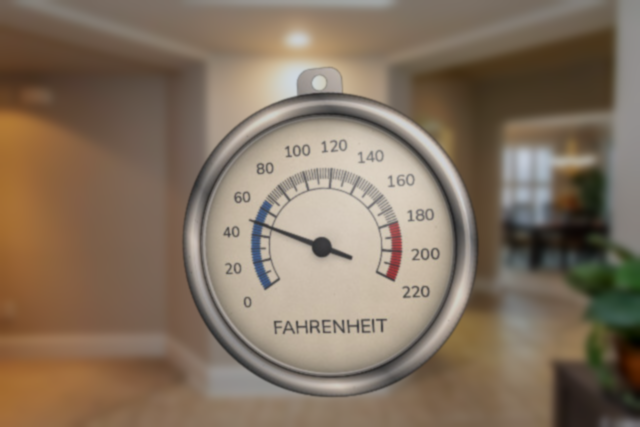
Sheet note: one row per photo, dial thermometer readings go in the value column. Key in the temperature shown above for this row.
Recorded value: 50 °F
